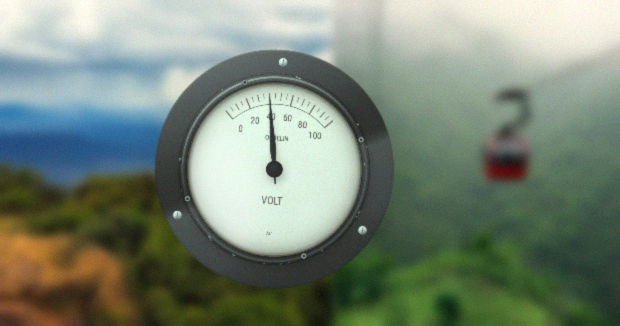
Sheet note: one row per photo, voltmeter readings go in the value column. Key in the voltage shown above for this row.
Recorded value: 40 V
